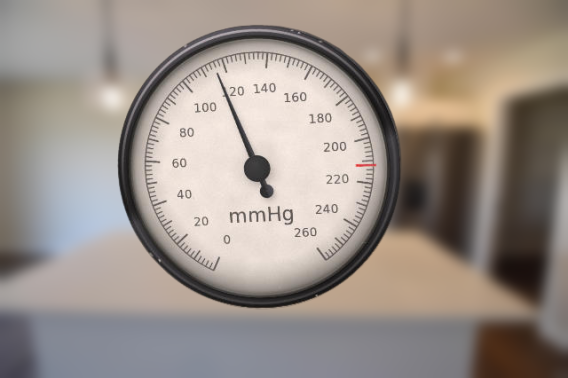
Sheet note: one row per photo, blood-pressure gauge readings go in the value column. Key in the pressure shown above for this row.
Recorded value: 116 mmHg
